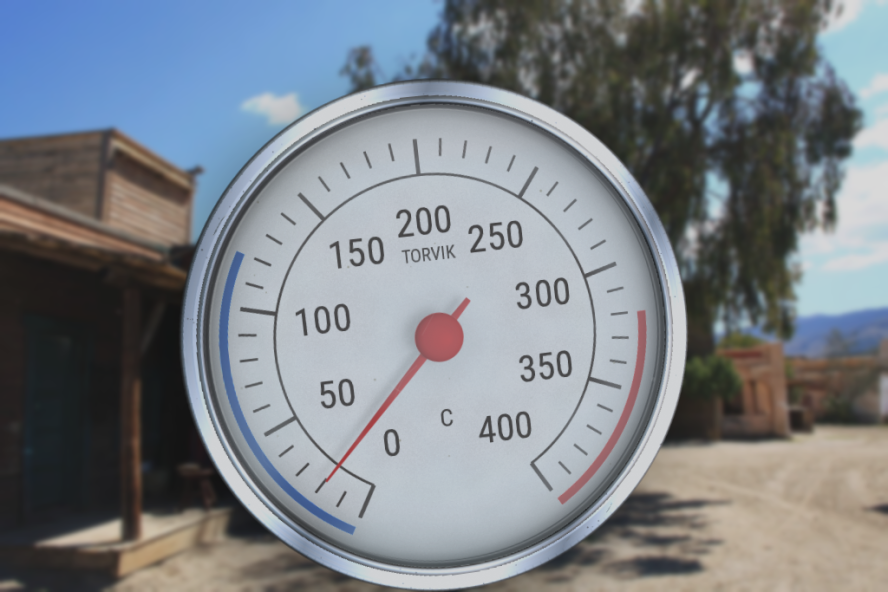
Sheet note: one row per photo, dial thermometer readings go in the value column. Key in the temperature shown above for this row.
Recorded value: 20 °C
